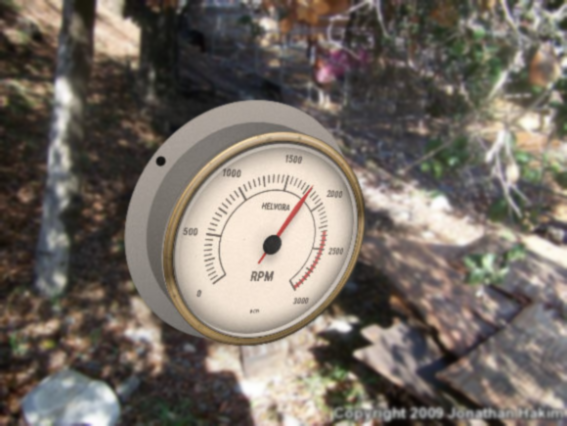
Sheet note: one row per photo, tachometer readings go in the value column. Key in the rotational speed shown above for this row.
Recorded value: 1750 rpm
